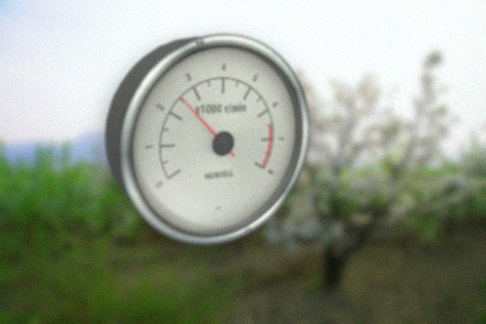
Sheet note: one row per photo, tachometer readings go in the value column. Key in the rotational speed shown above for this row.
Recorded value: 2500 rpm
